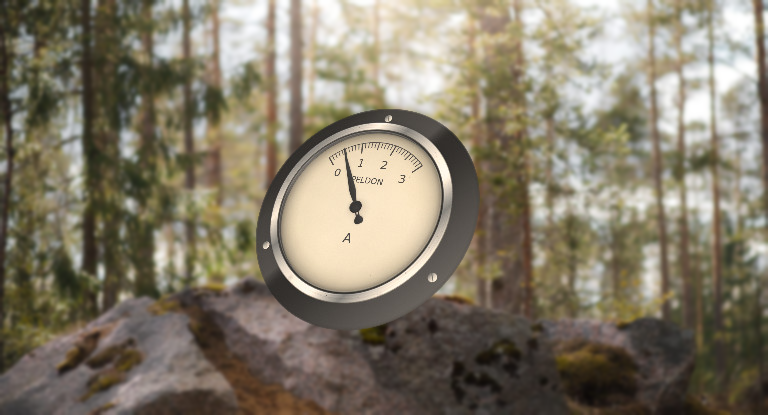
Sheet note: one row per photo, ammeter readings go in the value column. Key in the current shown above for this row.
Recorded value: 0.5 A
